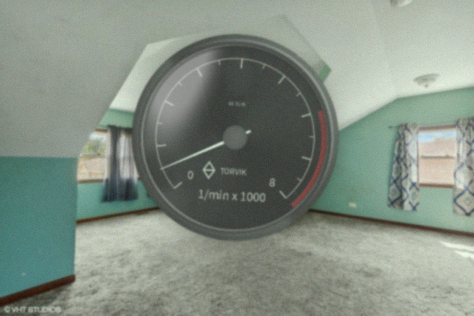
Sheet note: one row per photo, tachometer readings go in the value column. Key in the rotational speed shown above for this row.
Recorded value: 500 rpm
